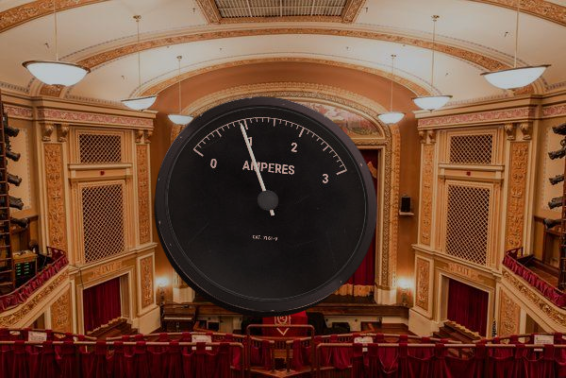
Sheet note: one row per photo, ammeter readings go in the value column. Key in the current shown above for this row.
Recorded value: 0.9 A
